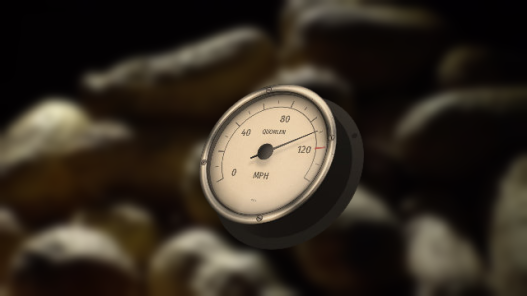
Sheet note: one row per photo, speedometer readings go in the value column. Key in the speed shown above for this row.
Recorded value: 110 mph
